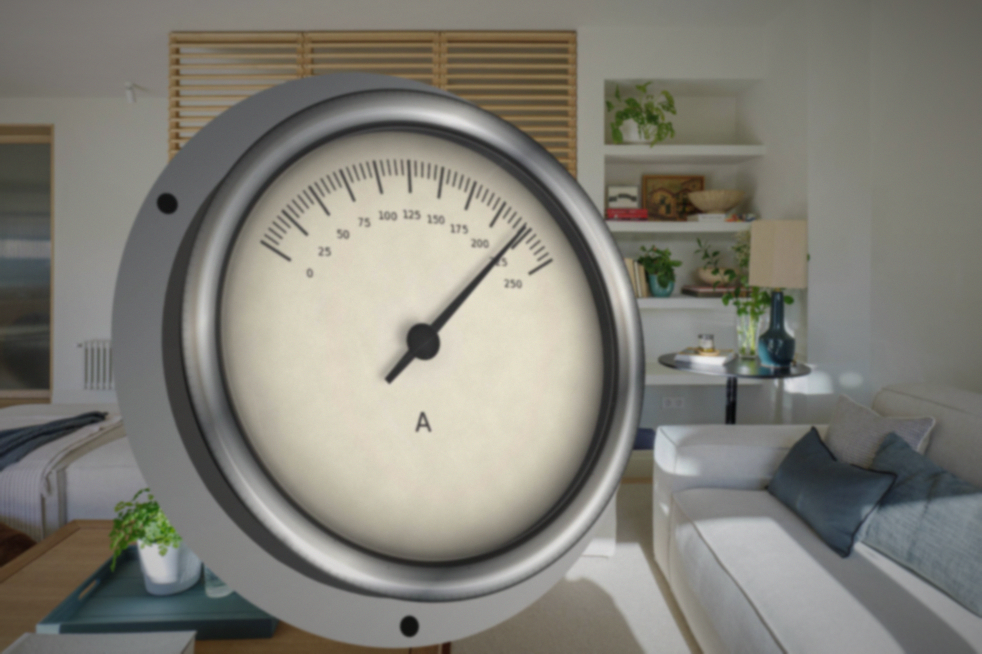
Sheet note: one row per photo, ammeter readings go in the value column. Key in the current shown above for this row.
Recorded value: 220 A
